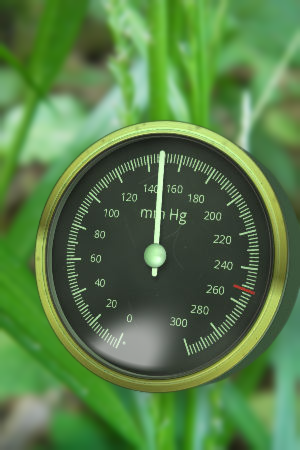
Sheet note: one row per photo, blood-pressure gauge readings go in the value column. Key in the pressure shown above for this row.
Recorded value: 150 mmHg
